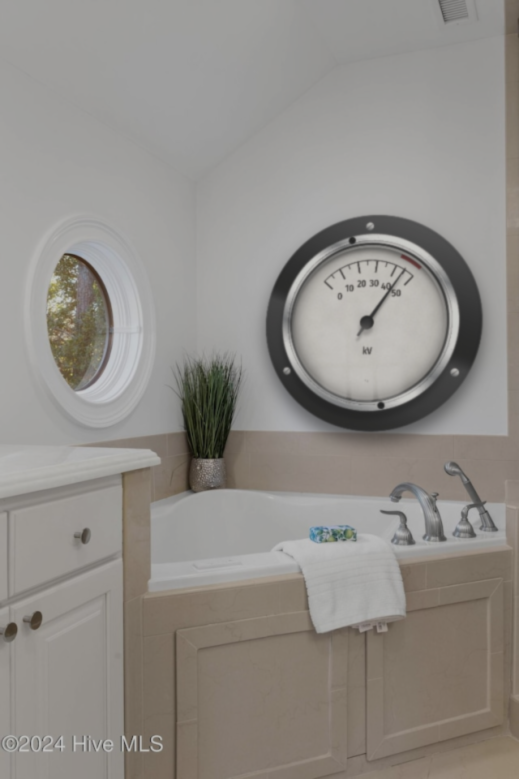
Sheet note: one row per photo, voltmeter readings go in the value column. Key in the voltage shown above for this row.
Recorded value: 45 kV
